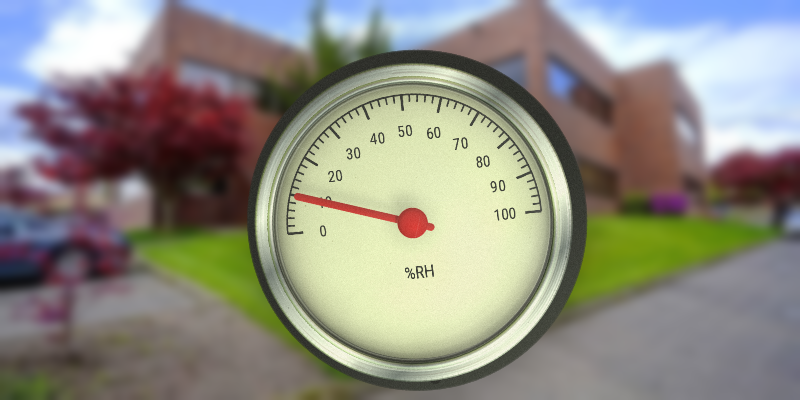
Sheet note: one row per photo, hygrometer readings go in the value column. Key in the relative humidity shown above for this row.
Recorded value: 10 %
